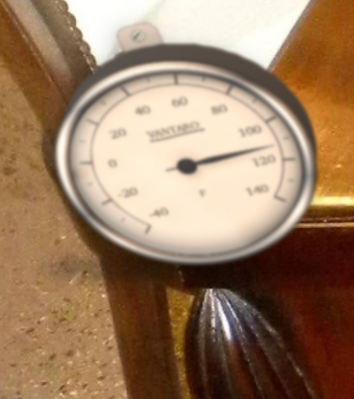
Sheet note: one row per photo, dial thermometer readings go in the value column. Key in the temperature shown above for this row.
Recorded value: 110 °F
